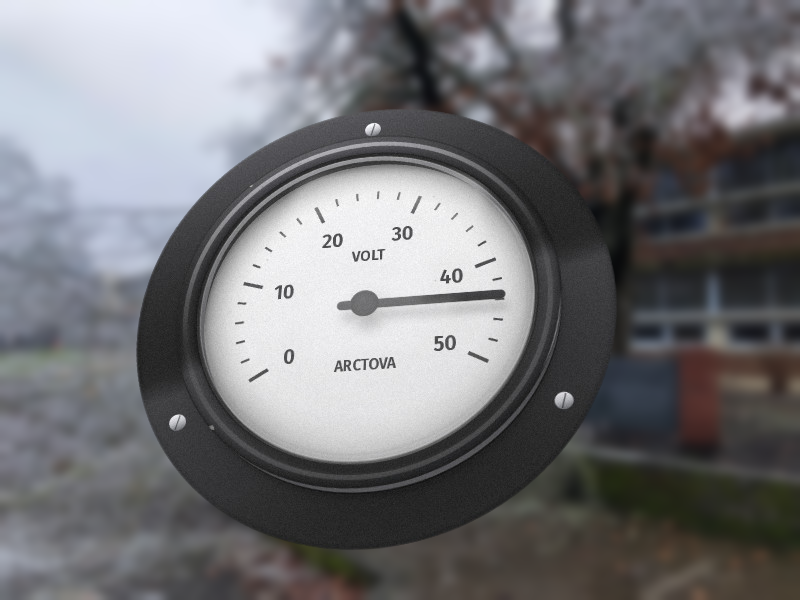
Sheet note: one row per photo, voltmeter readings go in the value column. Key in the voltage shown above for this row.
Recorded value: 44 V
